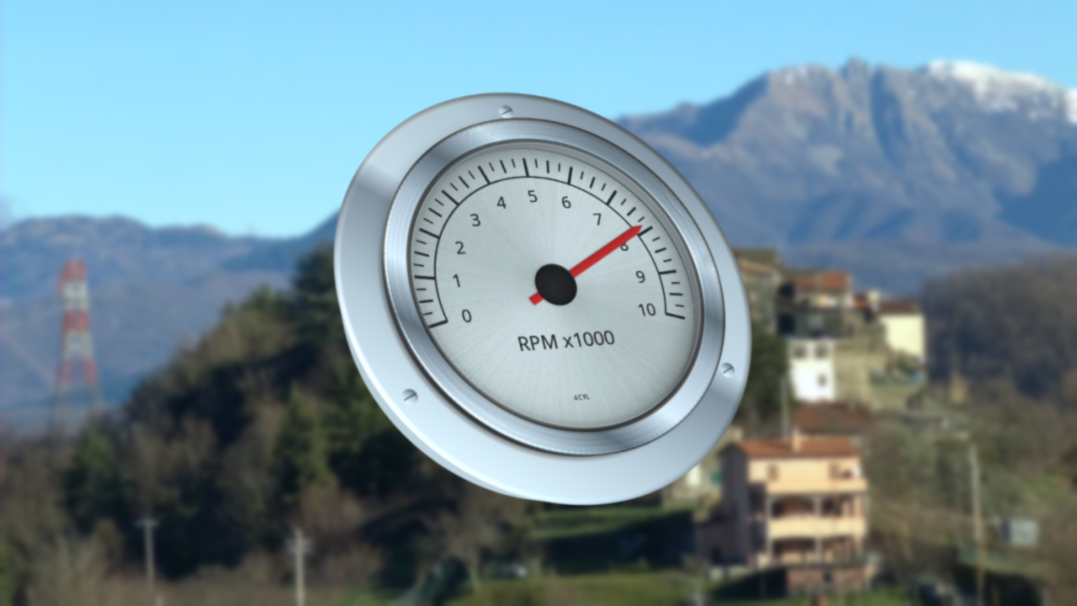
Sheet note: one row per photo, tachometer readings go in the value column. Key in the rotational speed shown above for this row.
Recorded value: 7875 rpm
